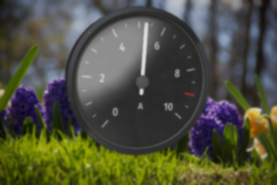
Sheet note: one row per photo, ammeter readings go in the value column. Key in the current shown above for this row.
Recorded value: 5.25 A
